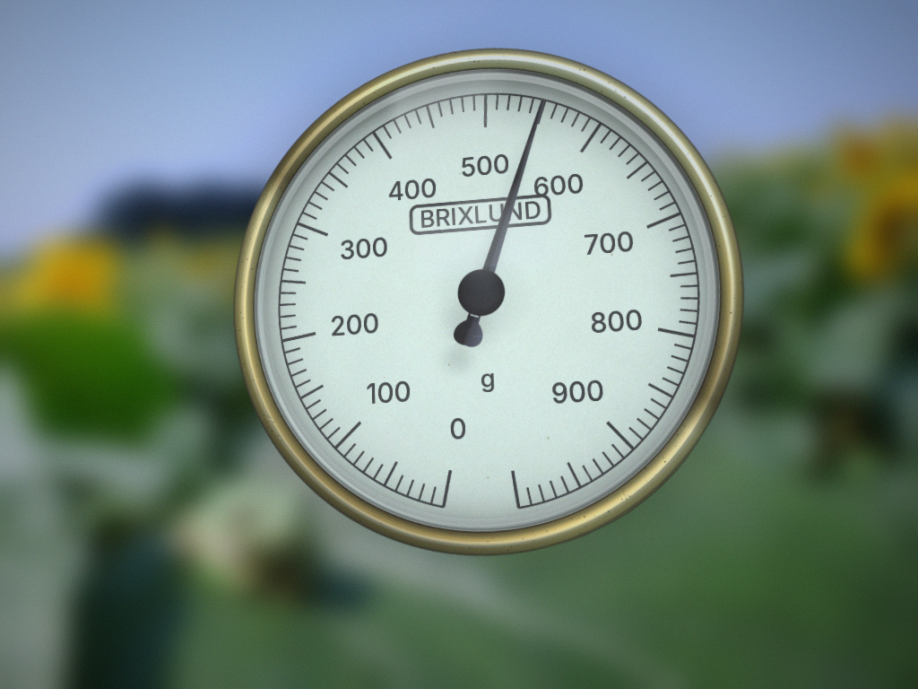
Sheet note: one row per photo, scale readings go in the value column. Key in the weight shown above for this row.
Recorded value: 550 g
